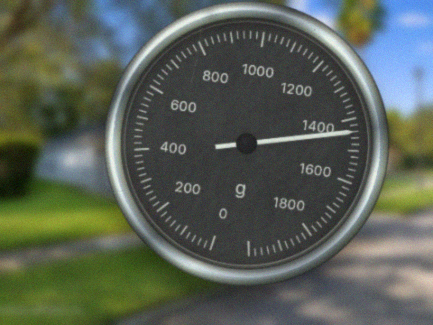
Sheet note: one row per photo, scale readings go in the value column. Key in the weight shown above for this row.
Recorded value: 1440 g
